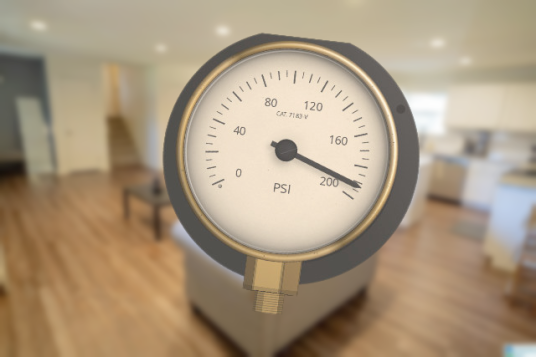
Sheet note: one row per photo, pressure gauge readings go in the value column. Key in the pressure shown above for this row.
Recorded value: 192.5 psi
